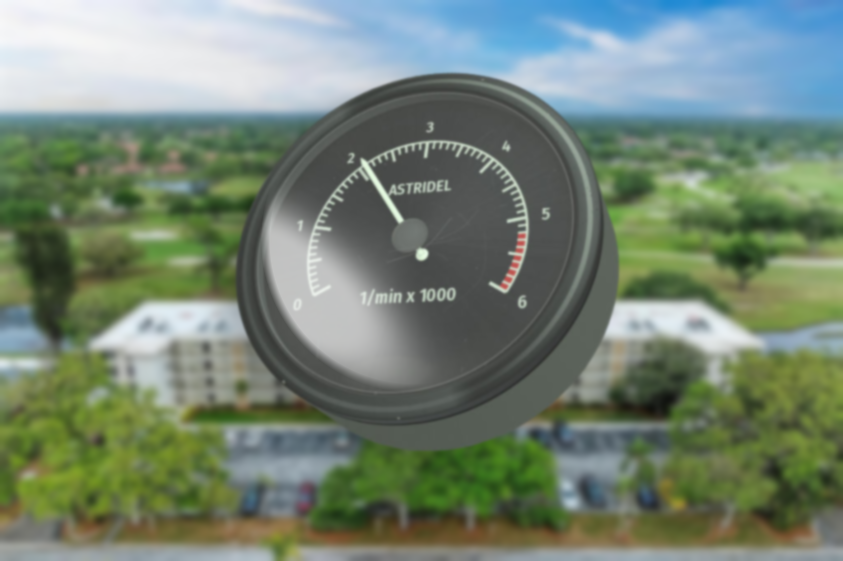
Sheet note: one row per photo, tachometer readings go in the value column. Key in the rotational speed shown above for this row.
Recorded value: 2100 rpm
